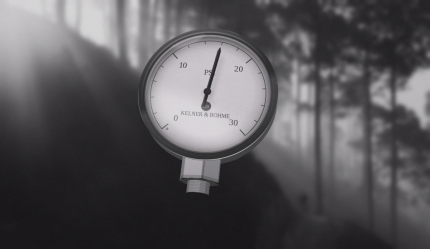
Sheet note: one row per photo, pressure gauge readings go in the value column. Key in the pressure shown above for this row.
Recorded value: 16 psi
